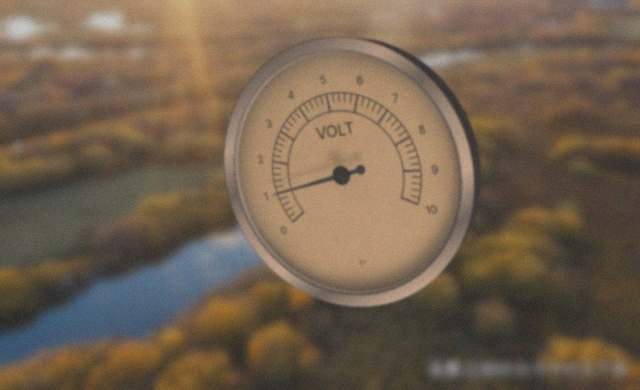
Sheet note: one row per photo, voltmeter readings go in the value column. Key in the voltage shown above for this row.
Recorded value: 1 V
